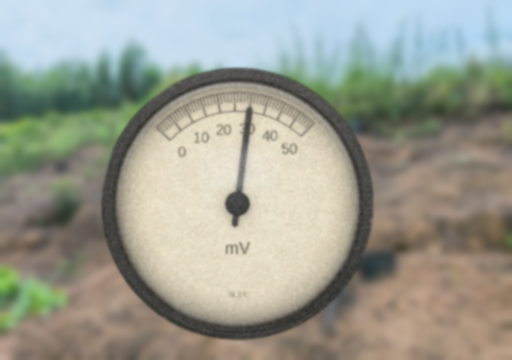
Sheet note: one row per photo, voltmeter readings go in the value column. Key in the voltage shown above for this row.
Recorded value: 30 mV
